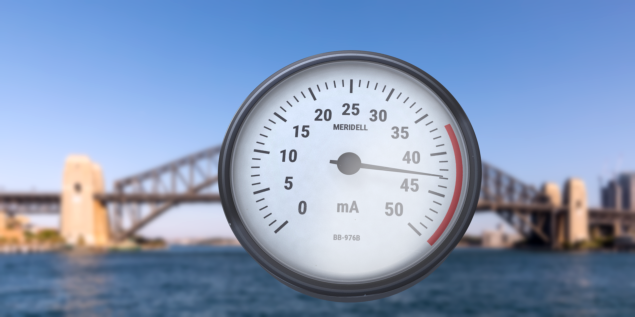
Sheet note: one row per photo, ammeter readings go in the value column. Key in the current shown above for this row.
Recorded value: 43 mA
